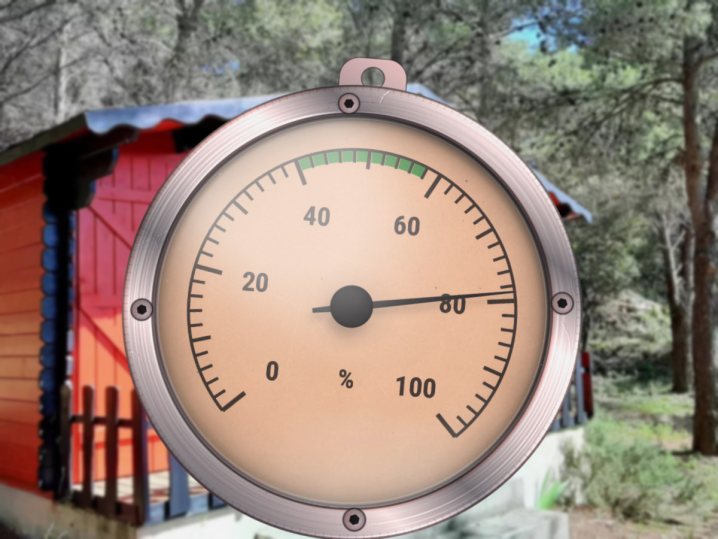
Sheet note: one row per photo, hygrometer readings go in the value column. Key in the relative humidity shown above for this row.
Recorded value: 79 %
